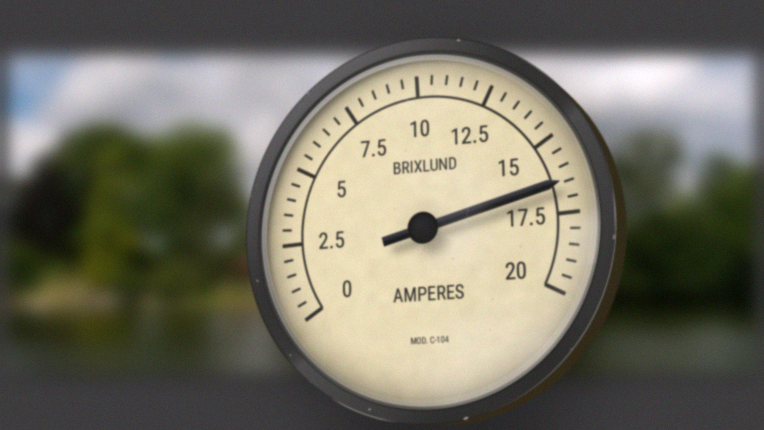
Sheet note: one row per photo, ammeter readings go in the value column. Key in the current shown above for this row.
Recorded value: 16.5 A
